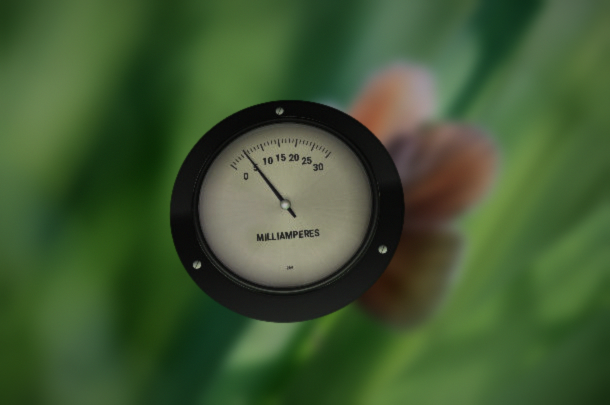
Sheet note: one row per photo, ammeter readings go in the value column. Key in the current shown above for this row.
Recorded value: 5 mA
